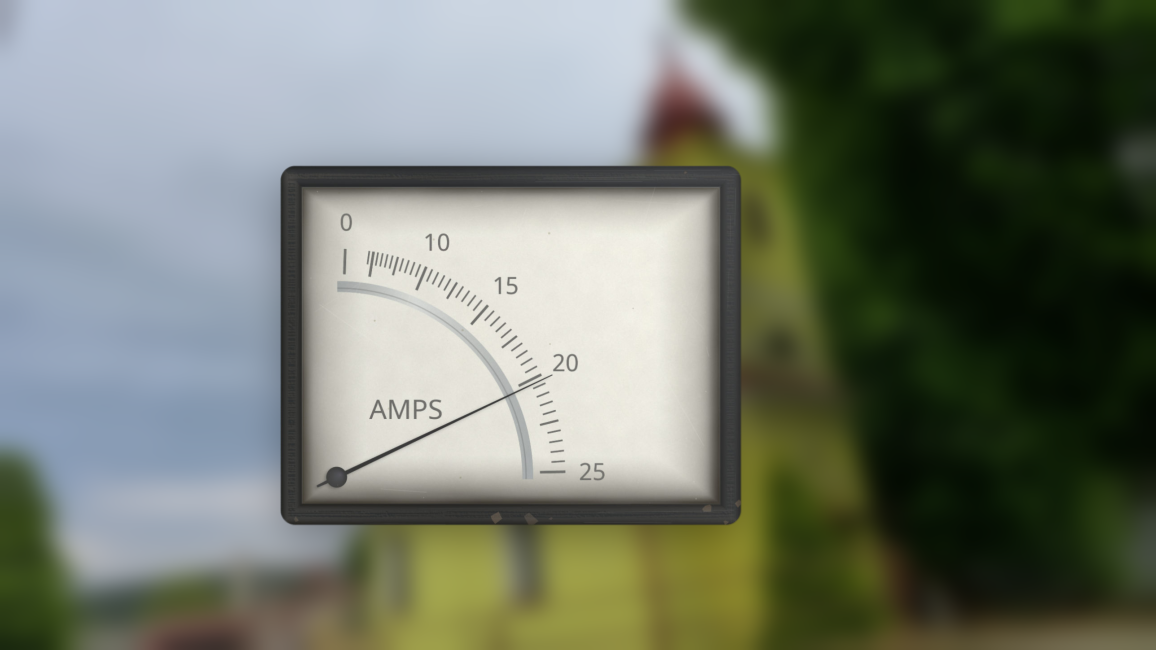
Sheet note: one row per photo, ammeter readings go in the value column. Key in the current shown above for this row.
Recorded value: 20.25 A
